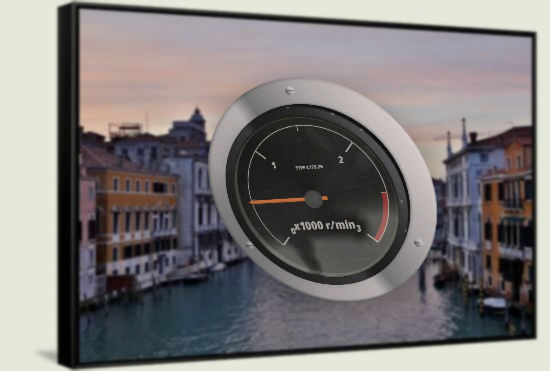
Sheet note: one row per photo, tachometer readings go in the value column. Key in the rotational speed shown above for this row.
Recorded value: 500 rpm
